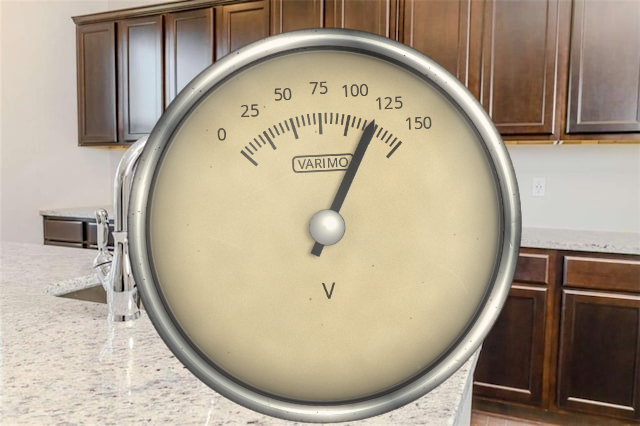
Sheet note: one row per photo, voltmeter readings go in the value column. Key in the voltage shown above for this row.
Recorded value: 120 V
